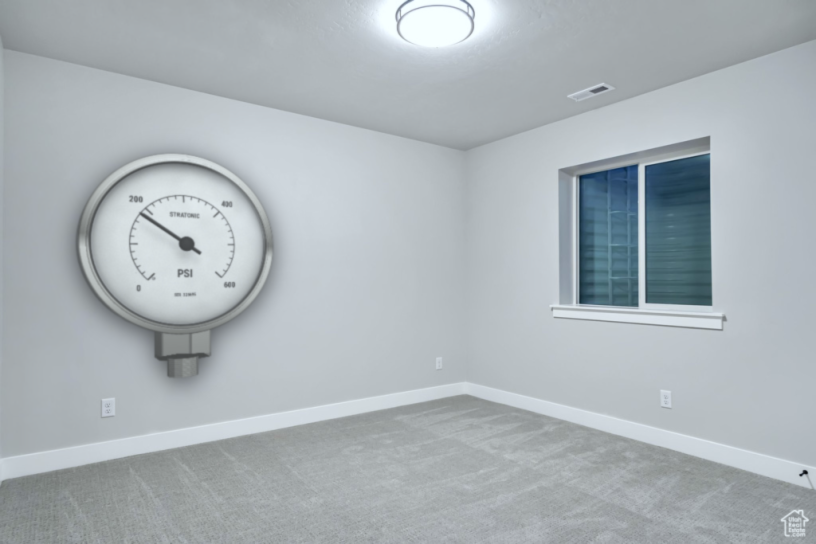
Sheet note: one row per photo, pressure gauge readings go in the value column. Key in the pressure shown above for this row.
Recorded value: 180 psi
